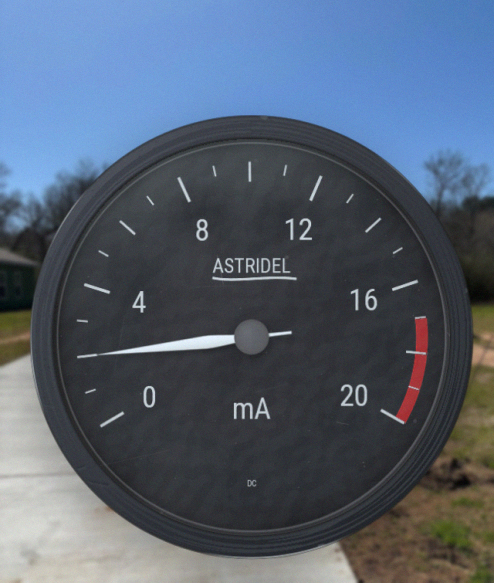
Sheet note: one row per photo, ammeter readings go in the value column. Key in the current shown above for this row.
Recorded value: 2 mA
